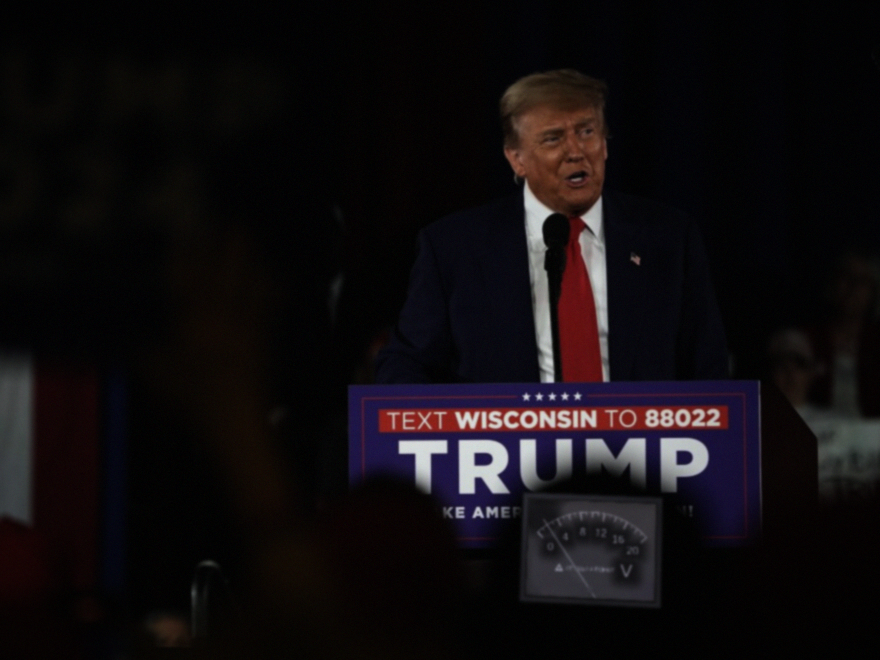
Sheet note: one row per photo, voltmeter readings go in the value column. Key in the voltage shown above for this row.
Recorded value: 2 V
